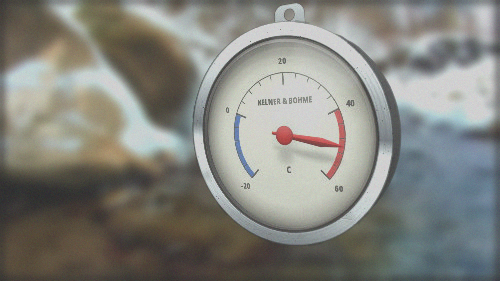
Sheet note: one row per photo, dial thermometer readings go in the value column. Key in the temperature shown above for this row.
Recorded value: 50 °C
